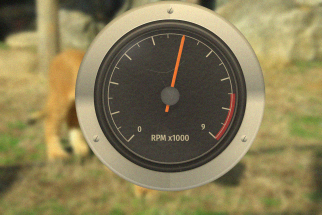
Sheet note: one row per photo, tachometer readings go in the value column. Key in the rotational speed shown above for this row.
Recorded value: 5000 rpm
